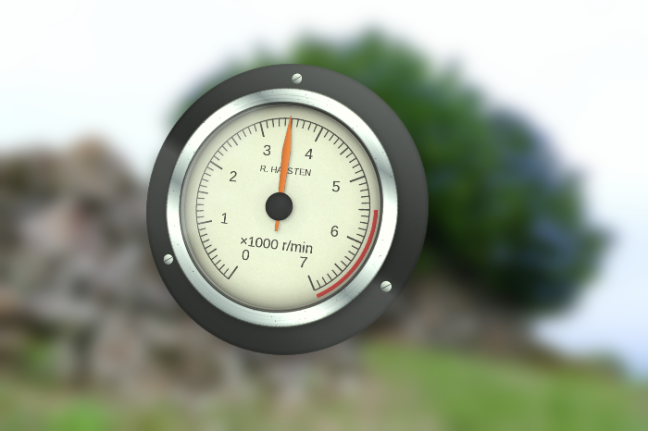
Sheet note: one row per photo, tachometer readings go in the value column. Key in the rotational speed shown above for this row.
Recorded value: 3500 rpm
